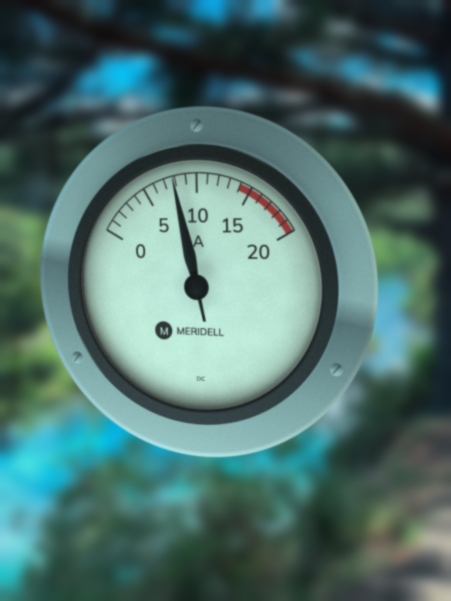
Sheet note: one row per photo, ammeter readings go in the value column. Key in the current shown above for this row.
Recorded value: 8 A
